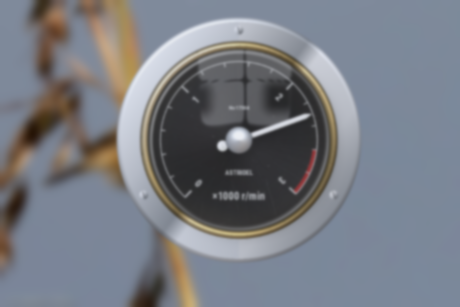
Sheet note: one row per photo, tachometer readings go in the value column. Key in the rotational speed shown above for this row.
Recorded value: 2300 rpm
